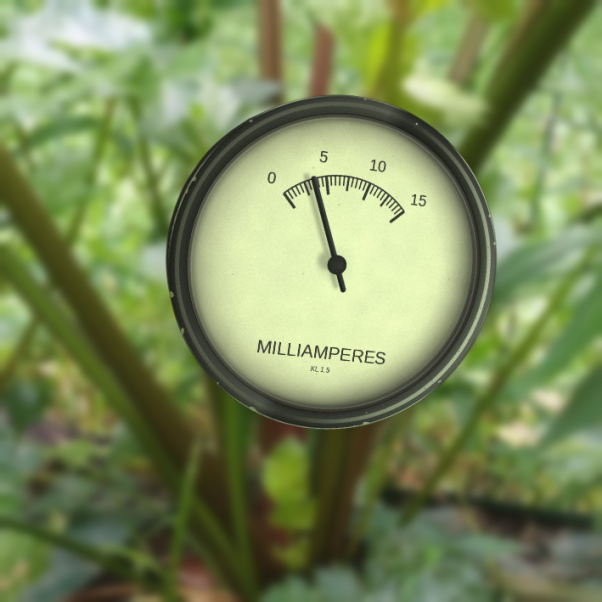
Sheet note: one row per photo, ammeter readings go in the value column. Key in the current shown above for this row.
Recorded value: 3.5 mA
